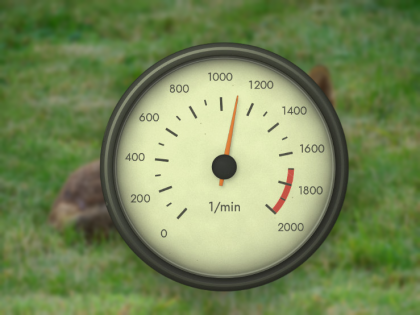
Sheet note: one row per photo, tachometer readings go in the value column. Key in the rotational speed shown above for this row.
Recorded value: 1100 rpm
